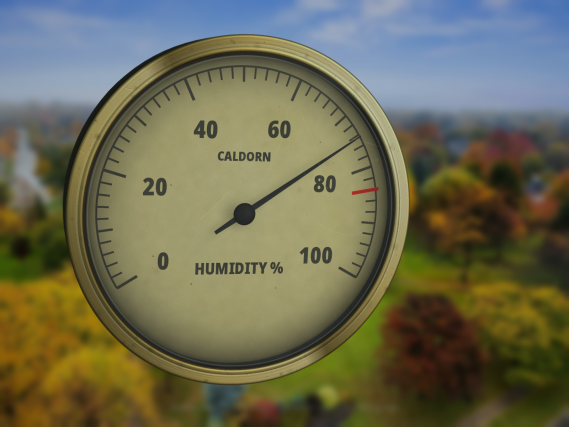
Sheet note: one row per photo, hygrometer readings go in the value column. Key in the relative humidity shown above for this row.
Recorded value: 74 %
